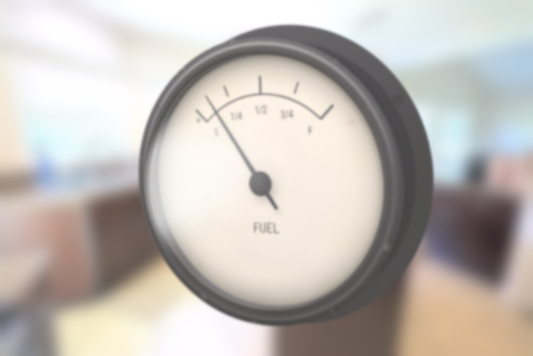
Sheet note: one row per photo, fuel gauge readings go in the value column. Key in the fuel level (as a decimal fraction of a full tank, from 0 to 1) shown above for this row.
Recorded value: 0.125
